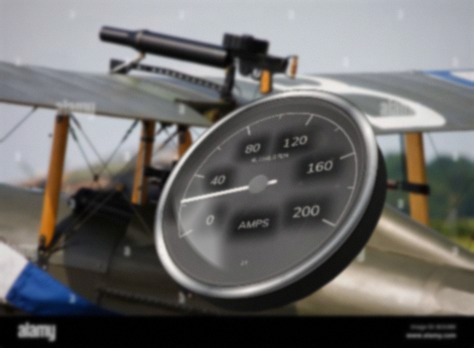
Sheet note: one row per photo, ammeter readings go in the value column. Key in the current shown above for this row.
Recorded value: 20 A
